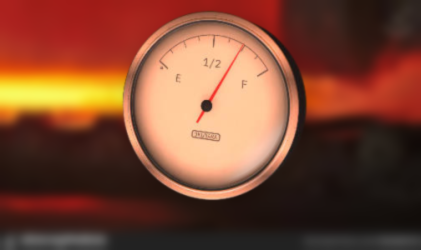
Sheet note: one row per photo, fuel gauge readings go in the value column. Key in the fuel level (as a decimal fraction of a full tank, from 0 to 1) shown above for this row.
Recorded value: 0.75
